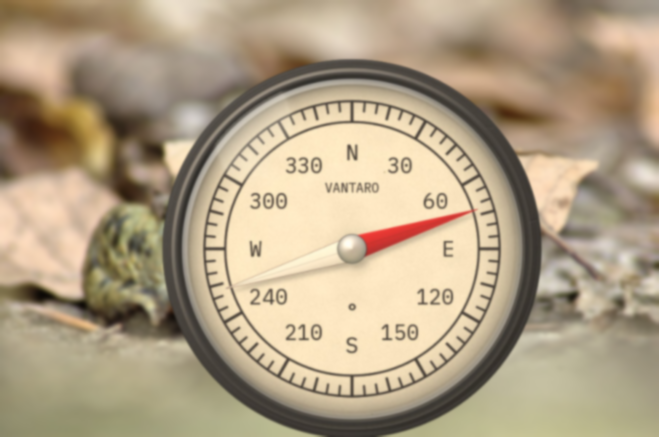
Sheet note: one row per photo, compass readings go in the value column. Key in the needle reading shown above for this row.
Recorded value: 72.5 °
